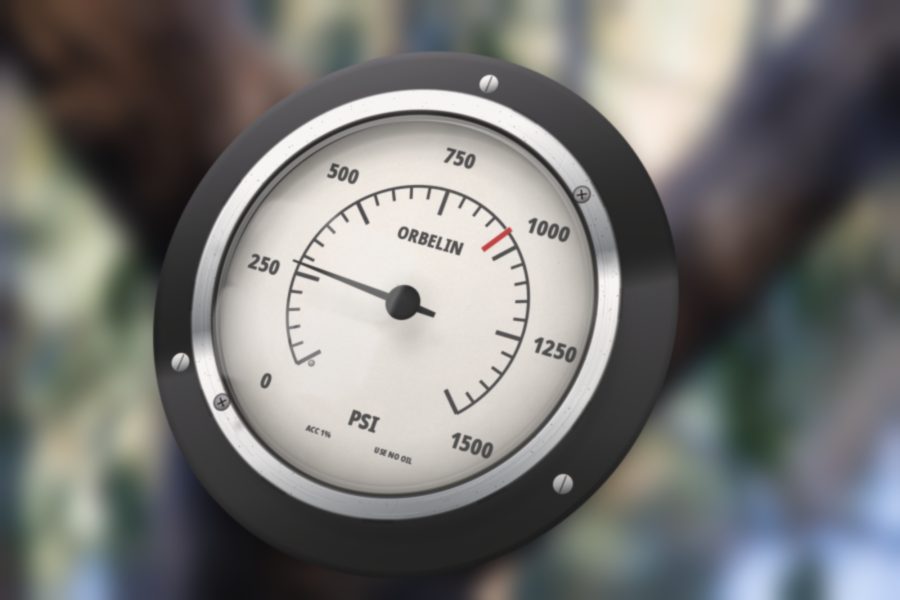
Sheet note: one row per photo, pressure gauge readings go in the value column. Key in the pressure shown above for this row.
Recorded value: 275 psi
